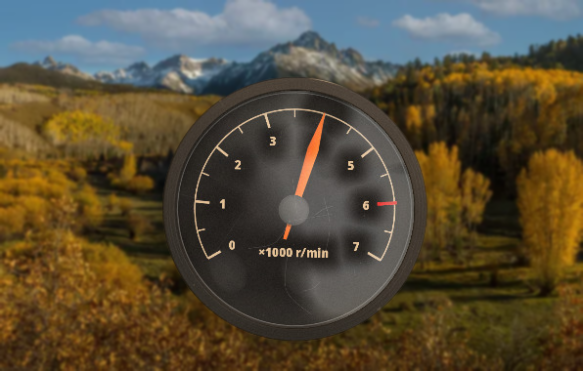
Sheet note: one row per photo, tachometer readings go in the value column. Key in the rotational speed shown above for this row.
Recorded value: 4000 rpm
